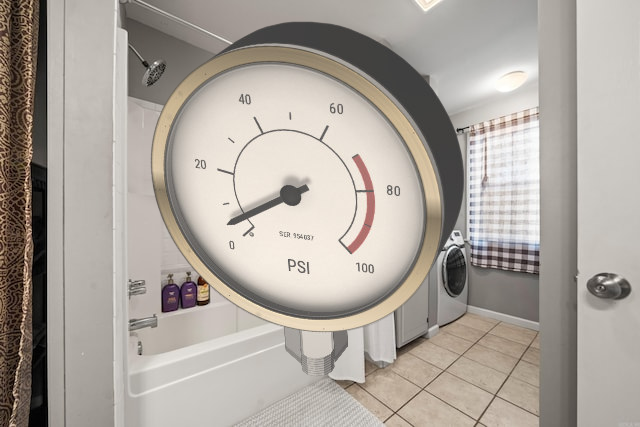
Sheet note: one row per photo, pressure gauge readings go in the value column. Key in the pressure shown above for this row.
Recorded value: 5 psi
